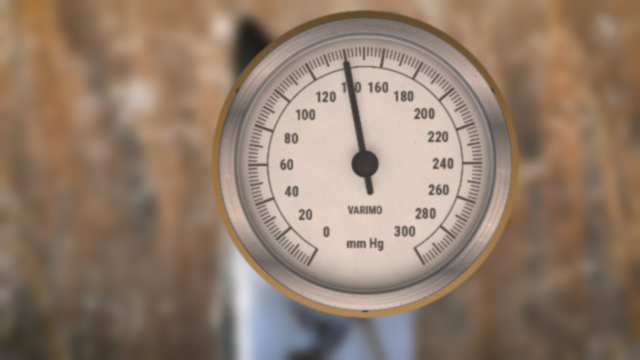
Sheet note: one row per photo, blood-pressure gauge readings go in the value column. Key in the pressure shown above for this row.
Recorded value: 140 mmHg
